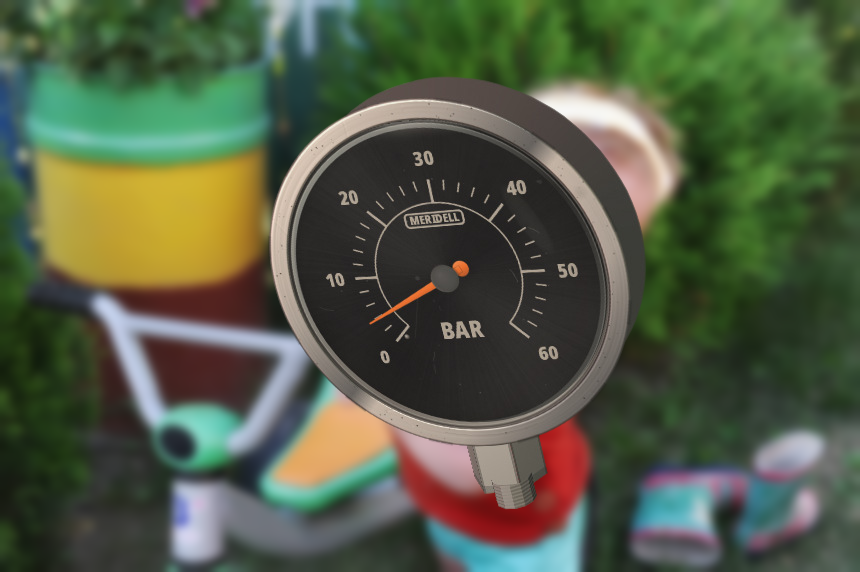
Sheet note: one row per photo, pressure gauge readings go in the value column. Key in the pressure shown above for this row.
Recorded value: 4 bar
